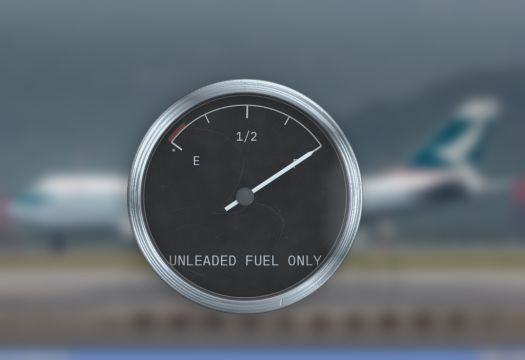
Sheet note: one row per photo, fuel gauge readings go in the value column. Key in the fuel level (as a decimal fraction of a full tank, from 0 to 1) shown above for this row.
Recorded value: 1
